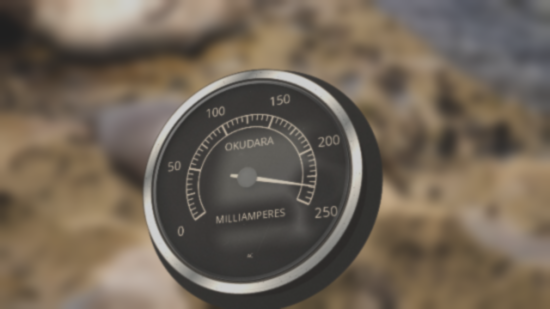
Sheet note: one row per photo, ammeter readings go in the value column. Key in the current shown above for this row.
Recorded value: 235 mA
